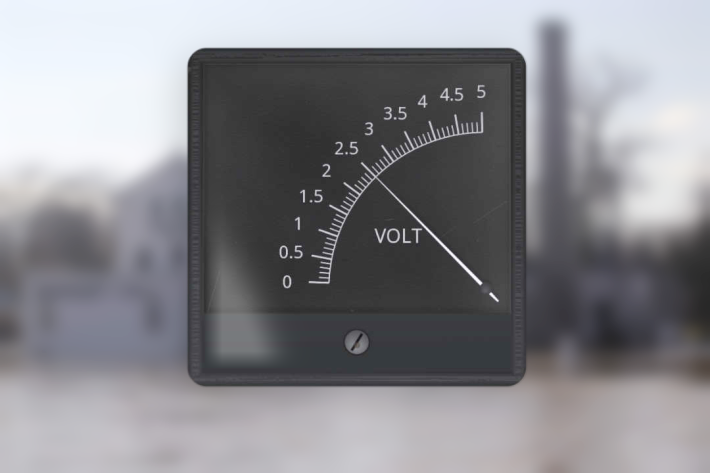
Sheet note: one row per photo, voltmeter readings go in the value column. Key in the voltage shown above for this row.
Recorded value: 2.5 V
